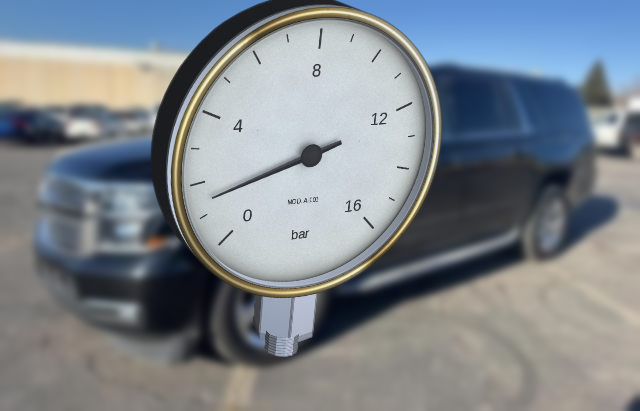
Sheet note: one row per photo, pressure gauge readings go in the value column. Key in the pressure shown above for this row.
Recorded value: 1.5 bar
